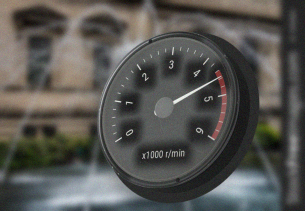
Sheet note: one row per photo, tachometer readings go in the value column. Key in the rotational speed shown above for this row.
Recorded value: 4600 rpm
